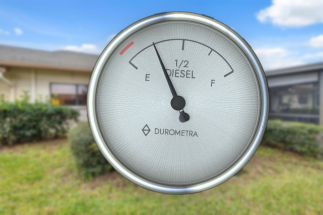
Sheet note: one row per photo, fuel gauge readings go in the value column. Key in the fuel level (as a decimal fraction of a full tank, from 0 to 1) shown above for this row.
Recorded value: 0.25
